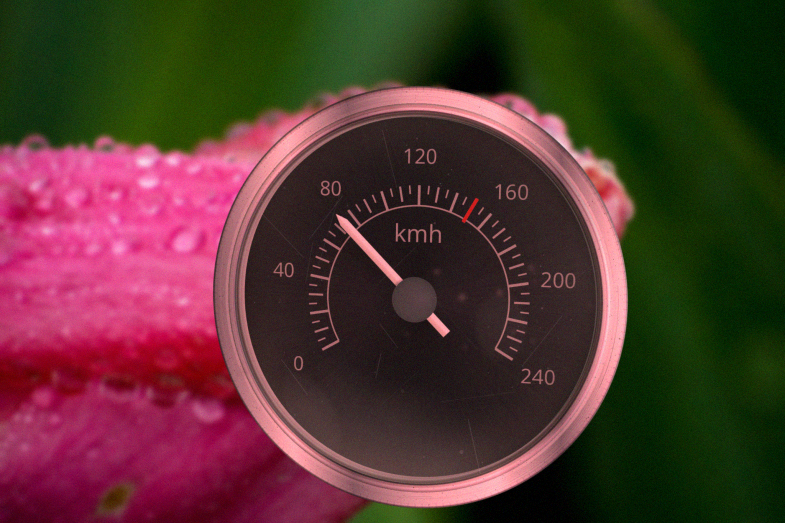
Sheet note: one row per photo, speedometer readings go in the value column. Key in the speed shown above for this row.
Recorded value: 75 km/h
